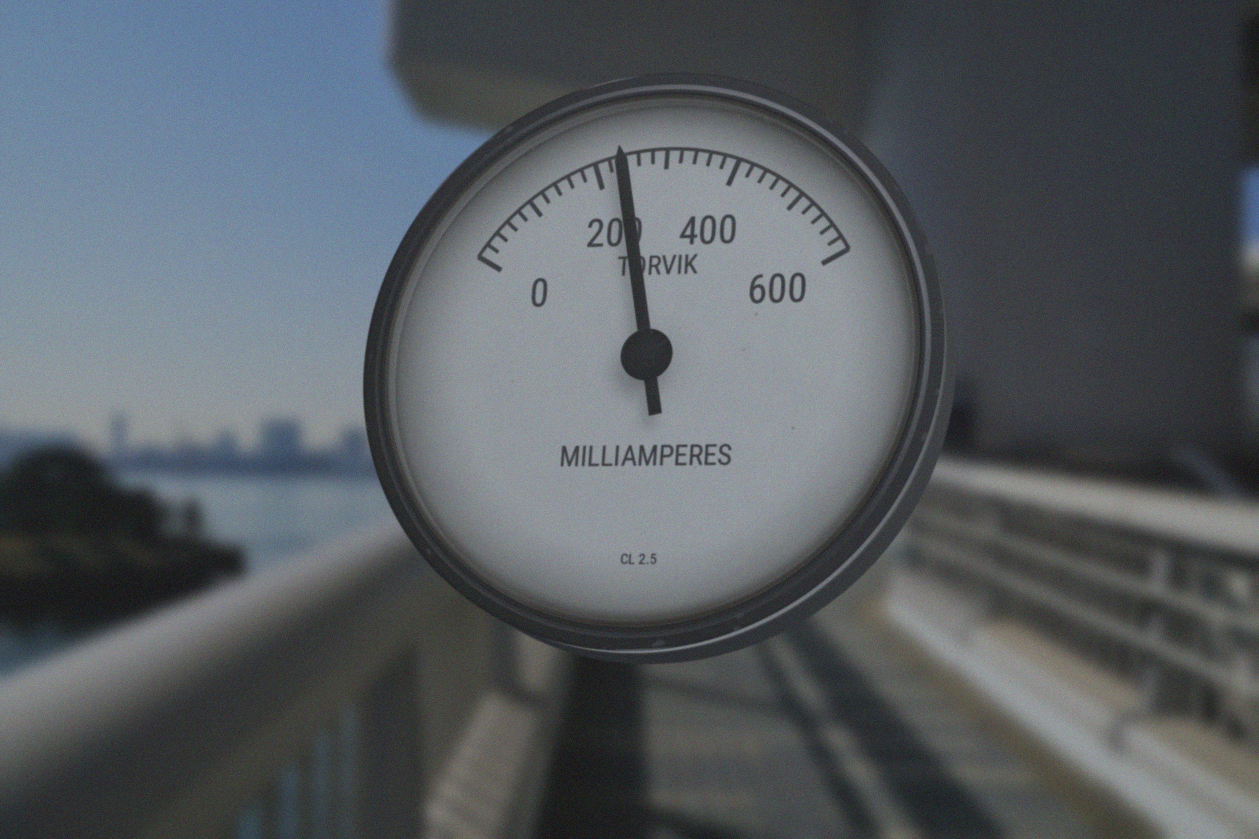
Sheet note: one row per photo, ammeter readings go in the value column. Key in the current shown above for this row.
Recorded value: 240 mA
